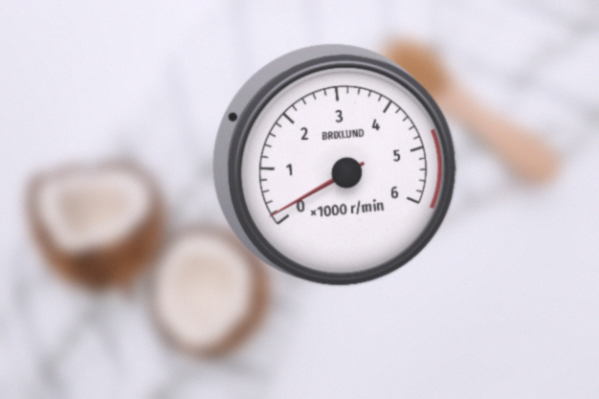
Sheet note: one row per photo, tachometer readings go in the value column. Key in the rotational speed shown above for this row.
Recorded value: 200 rpm
